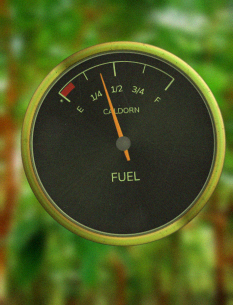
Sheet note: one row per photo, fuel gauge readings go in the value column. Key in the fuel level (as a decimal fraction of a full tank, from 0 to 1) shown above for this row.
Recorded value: 0.375
